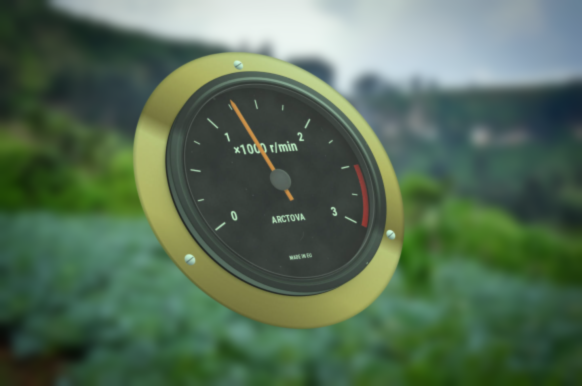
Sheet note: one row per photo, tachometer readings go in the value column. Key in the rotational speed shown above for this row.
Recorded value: 1250 rpm
